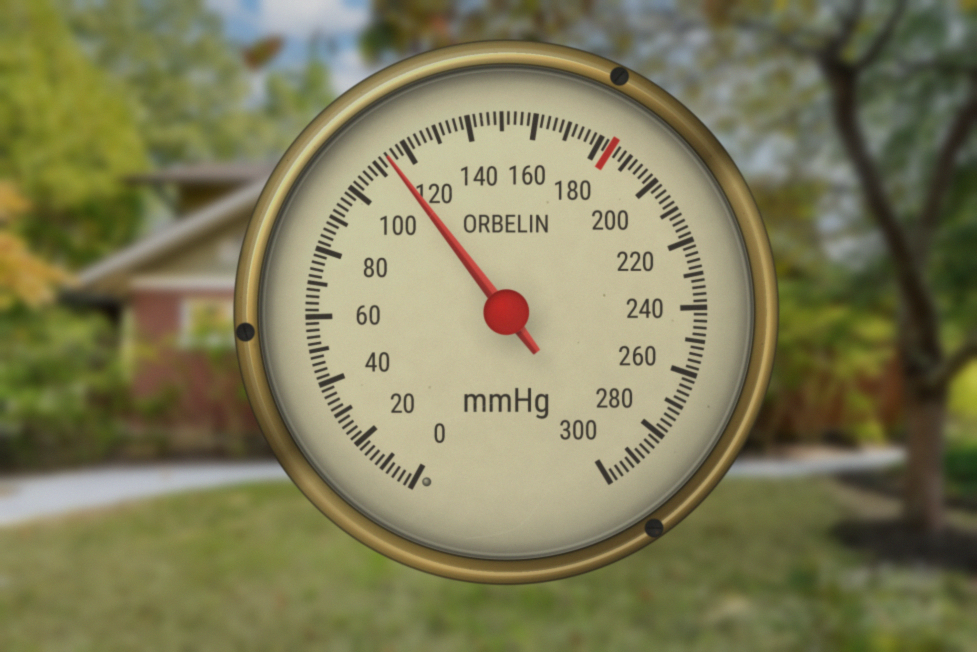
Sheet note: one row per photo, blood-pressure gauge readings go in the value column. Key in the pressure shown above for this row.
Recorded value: 114 mmHg
